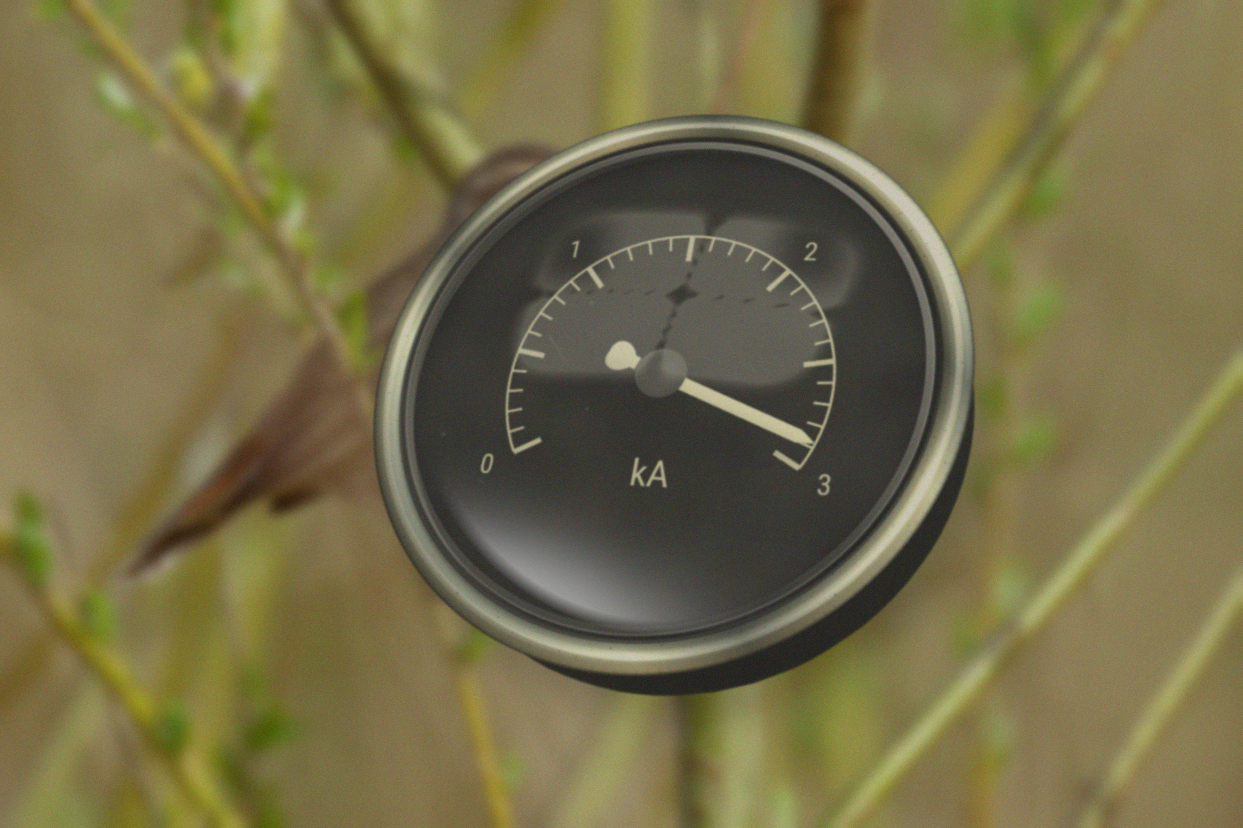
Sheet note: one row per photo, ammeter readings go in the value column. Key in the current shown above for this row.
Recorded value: 2.9 kA
